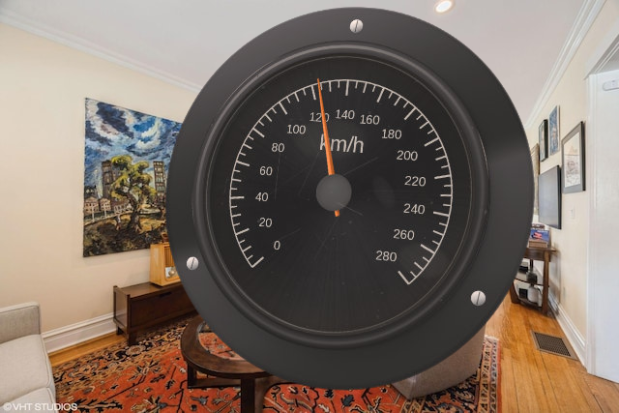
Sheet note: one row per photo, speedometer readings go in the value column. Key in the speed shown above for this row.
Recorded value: 125 km/h
